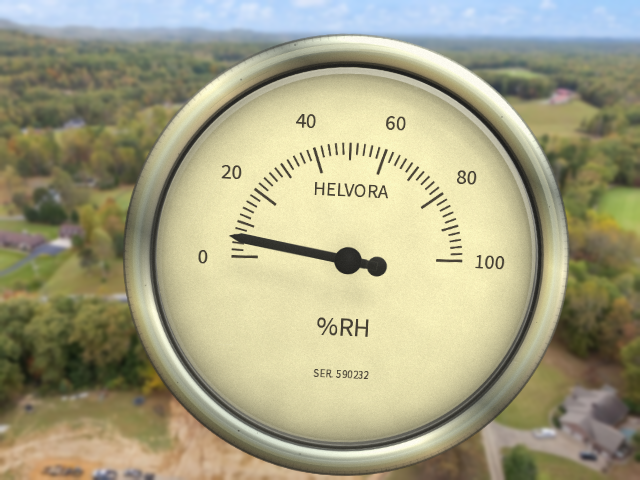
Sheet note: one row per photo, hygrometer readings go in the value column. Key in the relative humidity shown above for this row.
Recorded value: 6 %
